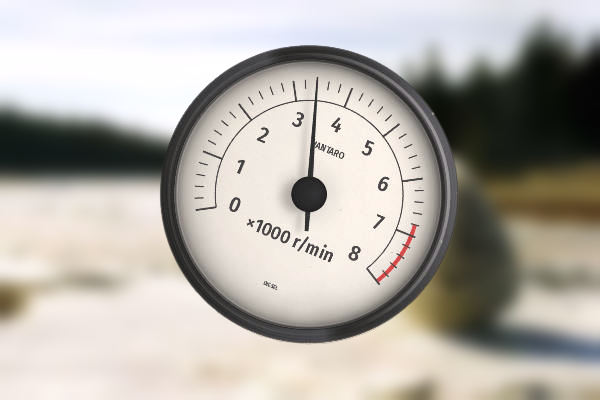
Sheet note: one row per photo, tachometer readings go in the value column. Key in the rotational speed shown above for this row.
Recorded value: 3400 rpm
